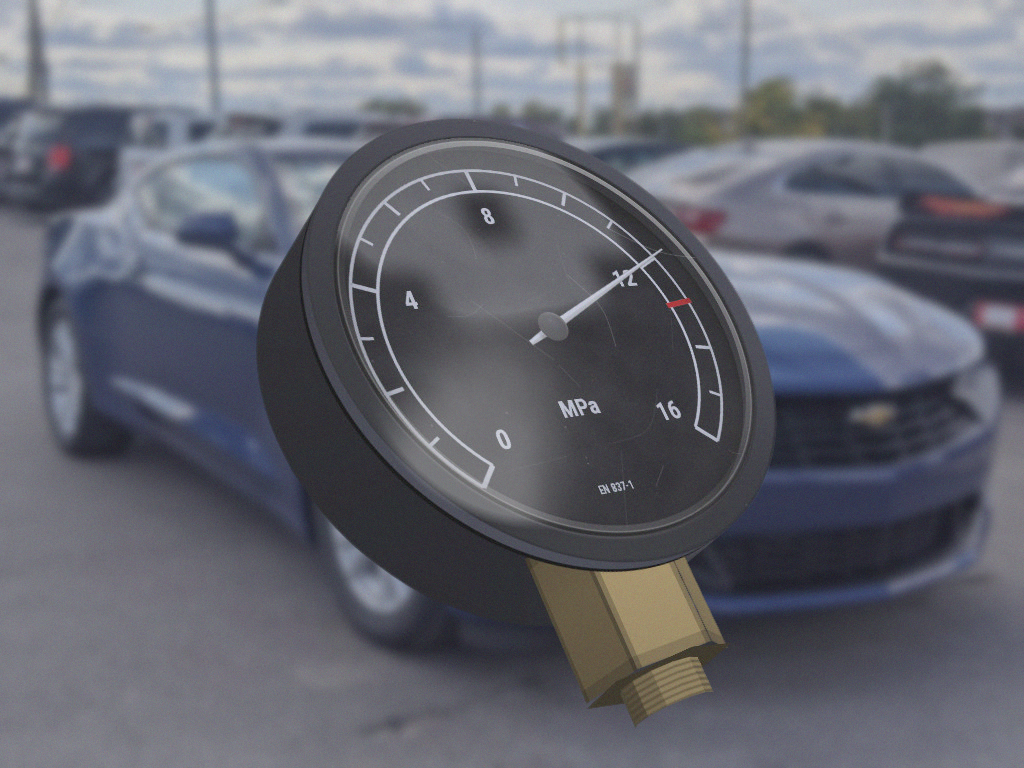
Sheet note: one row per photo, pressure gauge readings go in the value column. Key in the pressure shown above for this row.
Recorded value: 12 MPa
